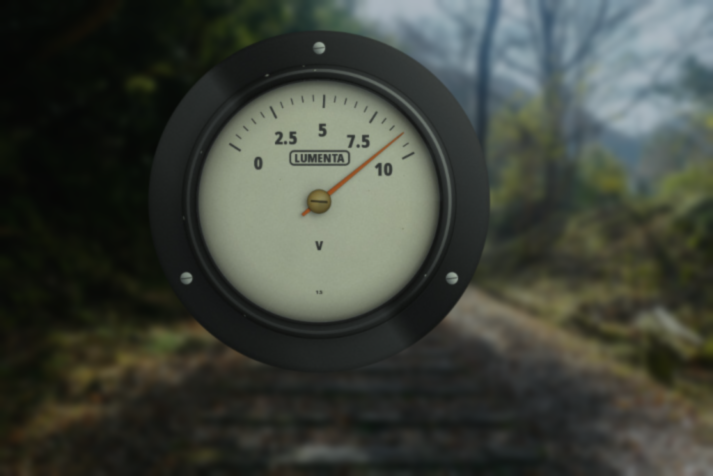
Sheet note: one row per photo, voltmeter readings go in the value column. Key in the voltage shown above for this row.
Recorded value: 9 V
